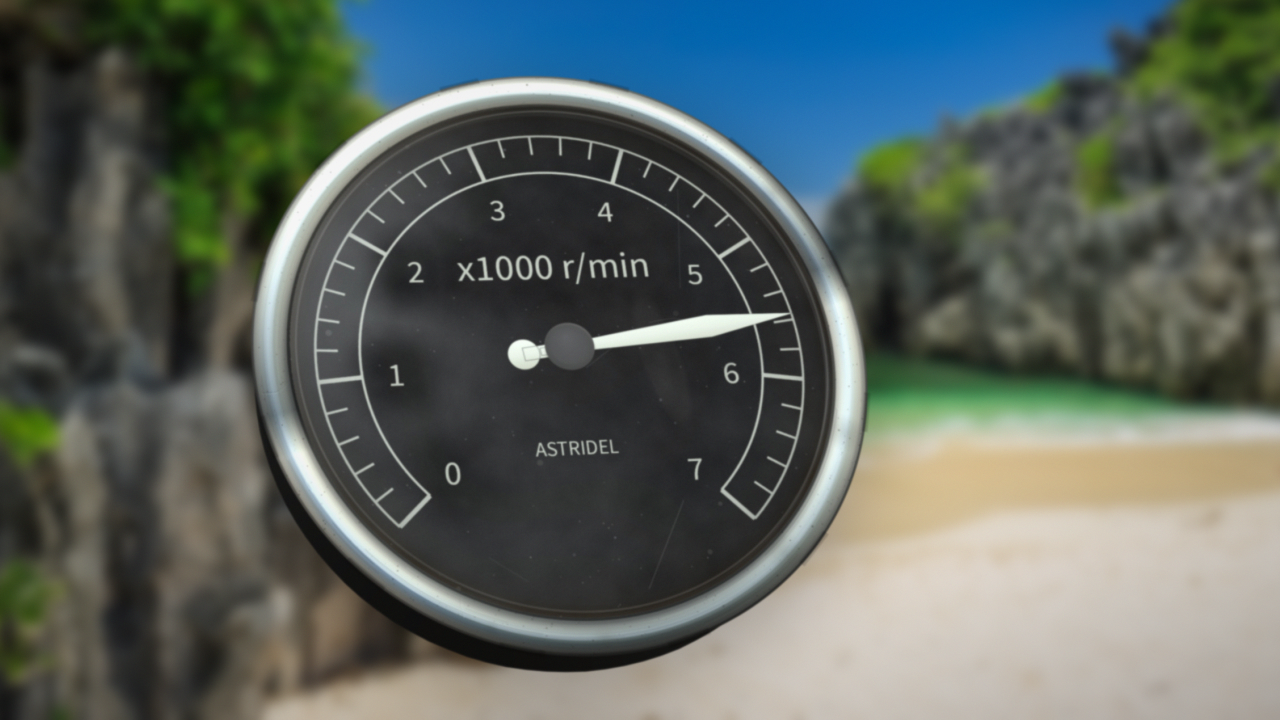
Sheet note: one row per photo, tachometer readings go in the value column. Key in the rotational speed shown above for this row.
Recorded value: 5600 rpm
